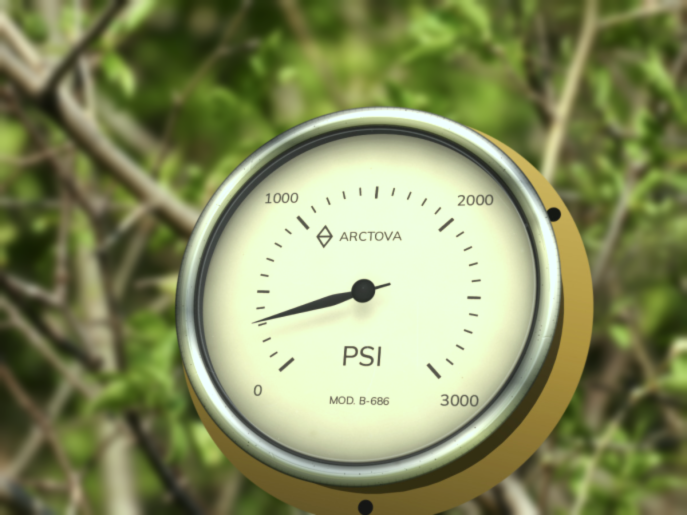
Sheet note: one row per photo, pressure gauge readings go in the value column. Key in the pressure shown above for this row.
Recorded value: 300 psi
